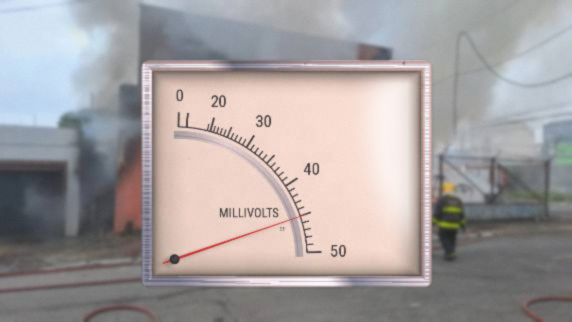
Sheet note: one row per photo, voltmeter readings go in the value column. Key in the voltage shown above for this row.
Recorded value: 45 mV
